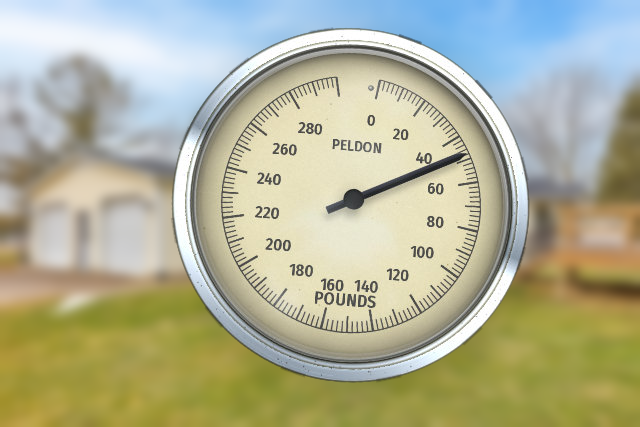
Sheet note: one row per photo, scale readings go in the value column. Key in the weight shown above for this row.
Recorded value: 48 lb
